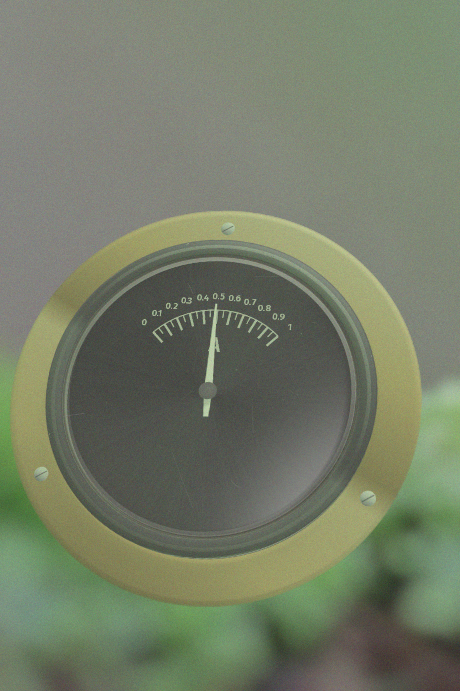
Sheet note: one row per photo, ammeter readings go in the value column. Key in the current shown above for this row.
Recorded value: 0.5 A
